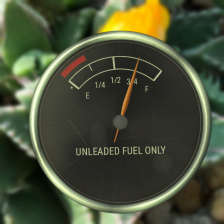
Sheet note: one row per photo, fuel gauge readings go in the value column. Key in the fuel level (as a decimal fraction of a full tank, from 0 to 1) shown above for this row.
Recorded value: 0.75
